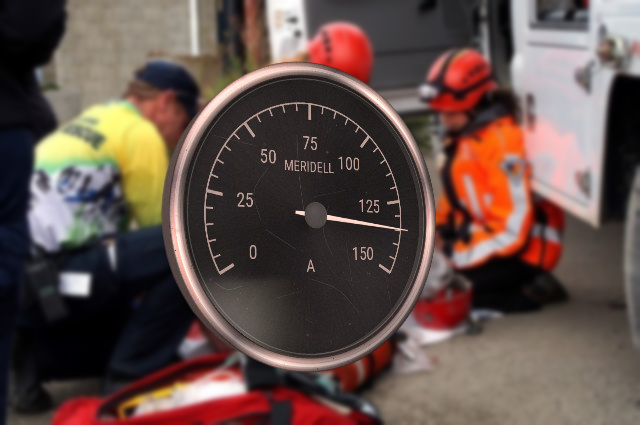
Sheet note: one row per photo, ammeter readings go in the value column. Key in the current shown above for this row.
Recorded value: 135 A
